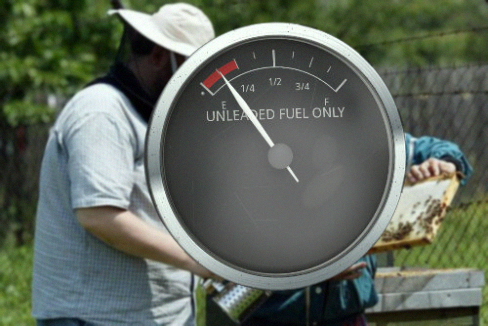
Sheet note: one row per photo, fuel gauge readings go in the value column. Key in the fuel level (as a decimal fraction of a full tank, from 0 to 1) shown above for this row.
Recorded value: 0.125
